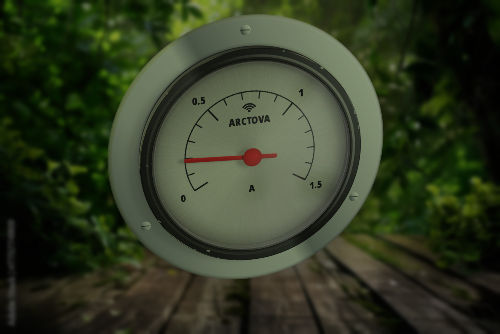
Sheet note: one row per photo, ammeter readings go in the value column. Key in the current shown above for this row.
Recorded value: 0.2 A
